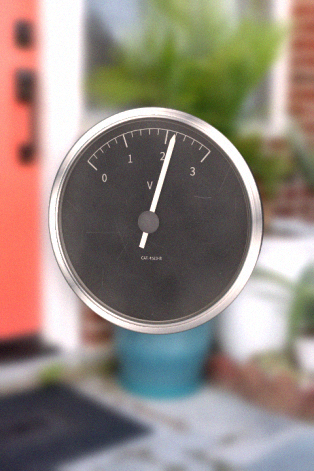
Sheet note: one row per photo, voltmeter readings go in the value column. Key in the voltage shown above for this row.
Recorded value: 2.2 V
